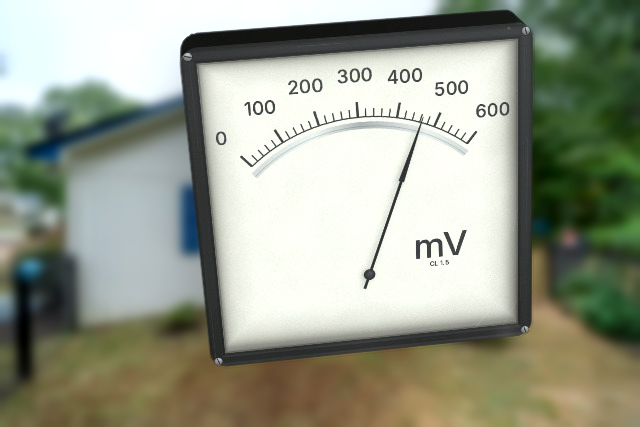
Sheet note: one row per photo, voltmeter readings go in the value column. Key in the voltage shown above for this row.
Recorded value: 460 mV
